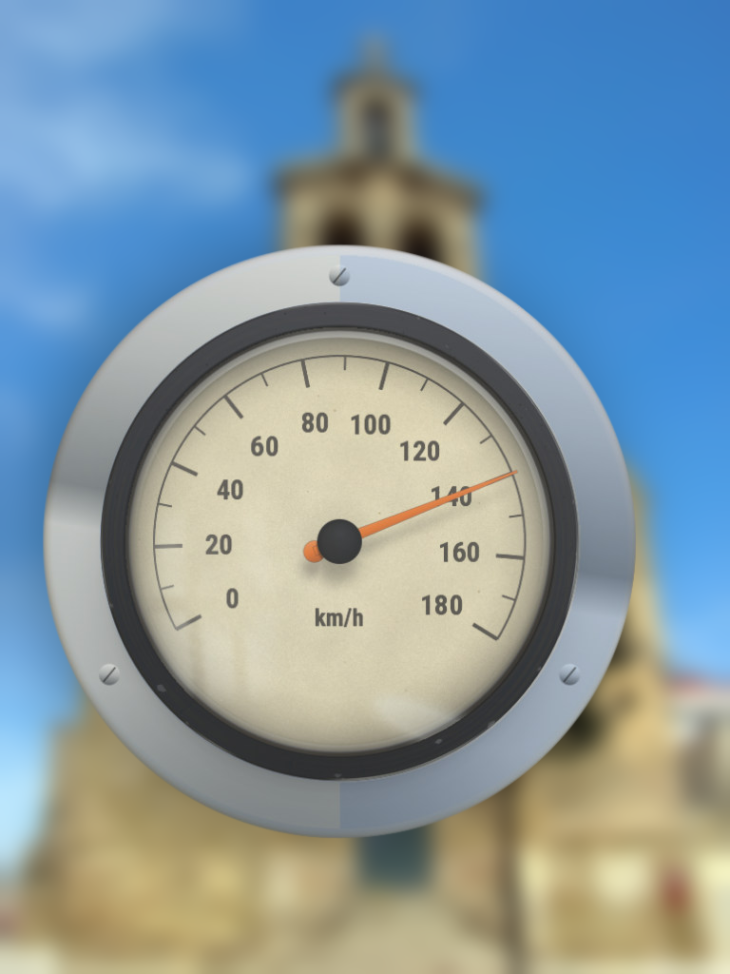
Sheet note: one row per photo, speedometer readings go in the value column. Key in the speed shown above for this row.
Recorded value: 140 km/h
